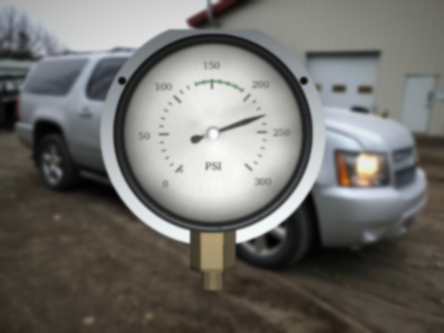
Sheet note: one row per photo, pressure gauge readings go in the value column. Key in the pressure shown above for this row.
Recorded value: 230 psi
